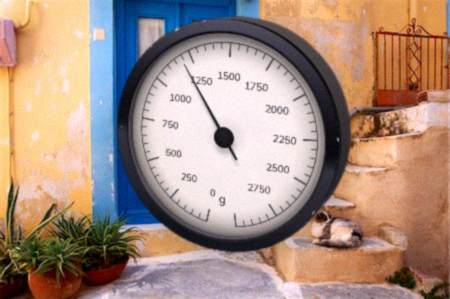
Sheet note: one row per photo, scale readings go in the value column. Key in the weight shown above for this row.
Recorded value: 1200 g
